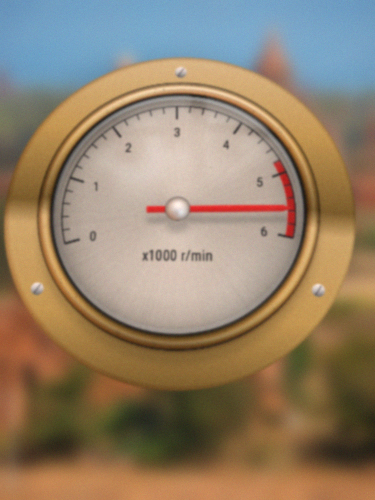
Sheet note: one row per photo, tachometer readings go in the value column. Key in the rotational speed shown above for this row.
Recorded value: 5600 rpm
